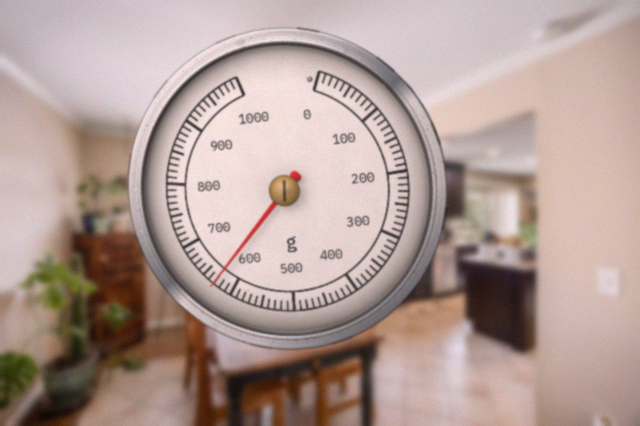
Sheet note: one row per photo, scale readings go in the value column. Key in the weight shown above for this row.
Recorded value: 630 g
